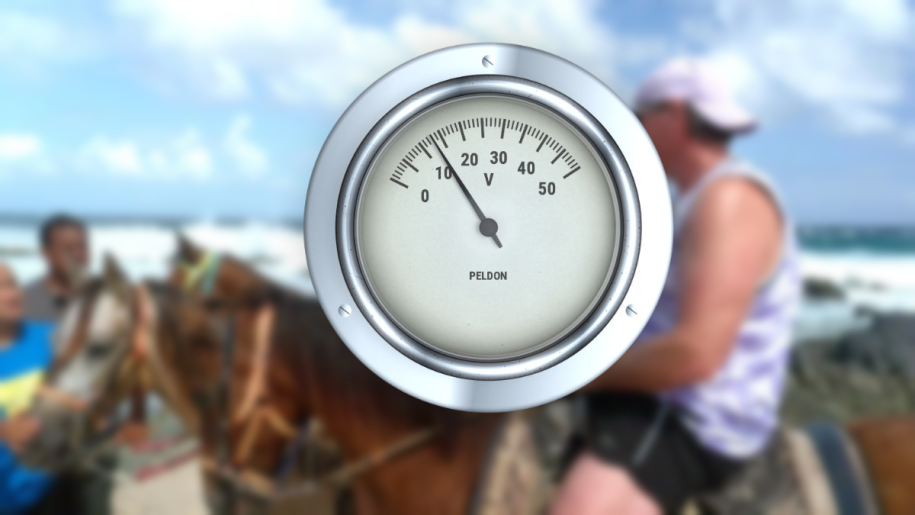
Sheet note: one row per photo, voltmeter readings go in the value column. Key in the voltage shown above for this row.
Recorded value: 13 V
